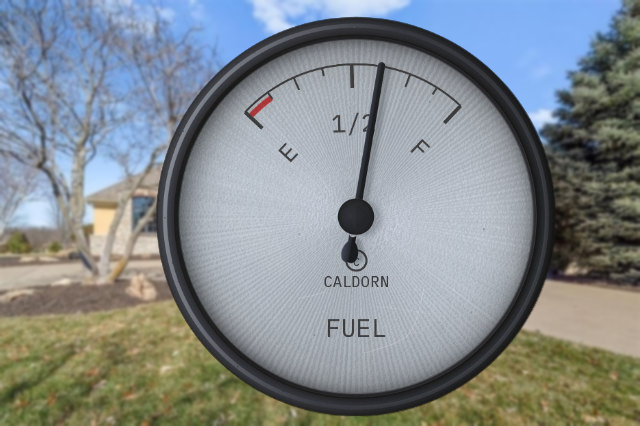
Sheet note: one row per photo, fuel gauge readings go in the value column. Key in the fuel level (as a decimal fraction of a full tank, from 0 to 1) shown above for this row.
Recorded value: 0.625
